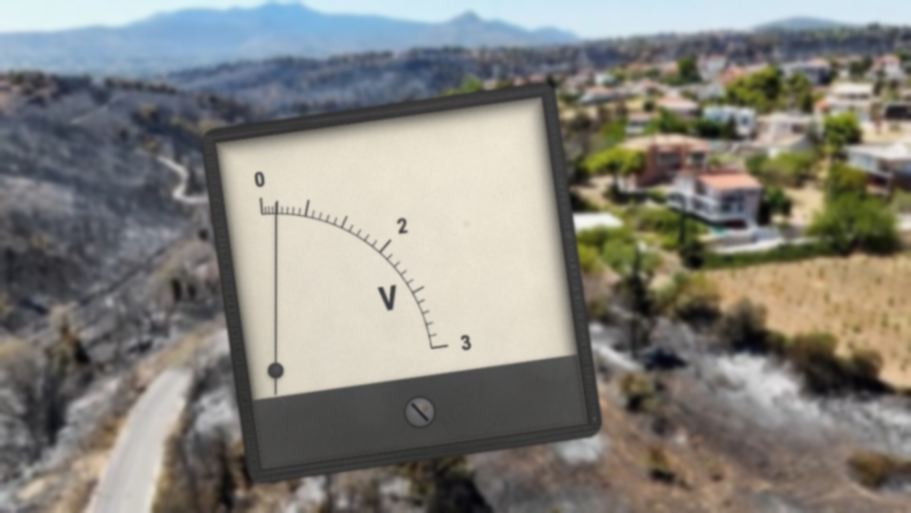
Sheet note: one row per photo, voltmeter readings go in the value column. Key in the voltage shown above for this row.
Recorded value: 0.5 V
